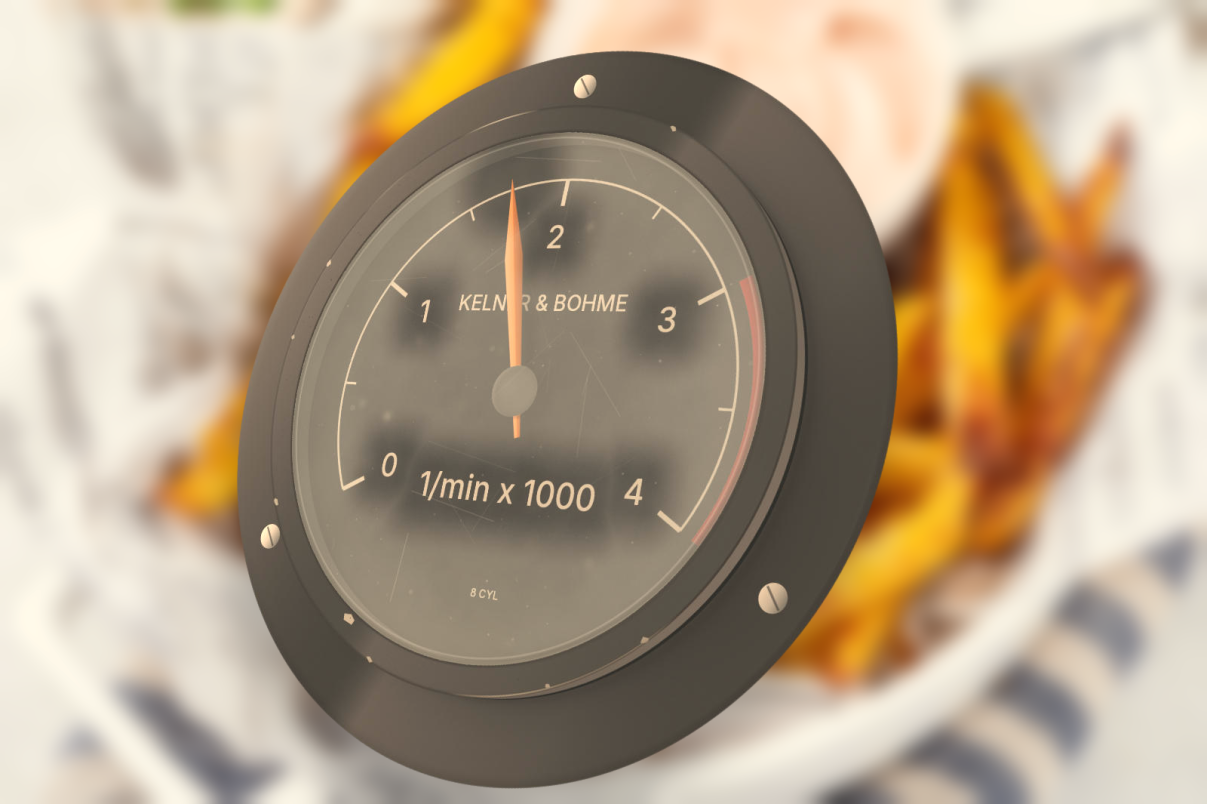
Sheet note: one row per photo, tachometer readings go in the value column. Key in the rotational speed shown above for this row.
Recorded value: 1750 rpm
